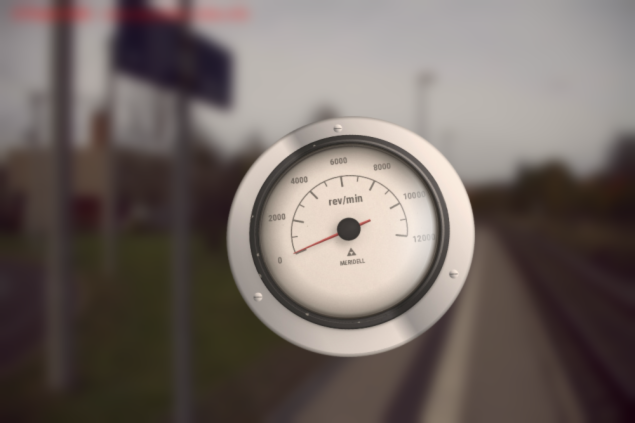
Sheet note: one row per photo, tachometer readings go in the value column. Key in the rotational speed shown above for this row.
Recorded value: 0 rpm
